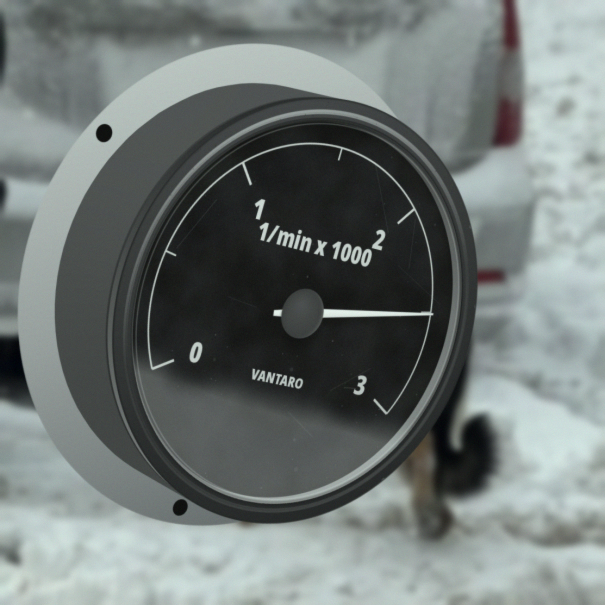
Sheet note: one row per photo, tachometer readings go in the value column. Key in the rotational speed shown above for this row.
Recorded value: 2500 rpm
